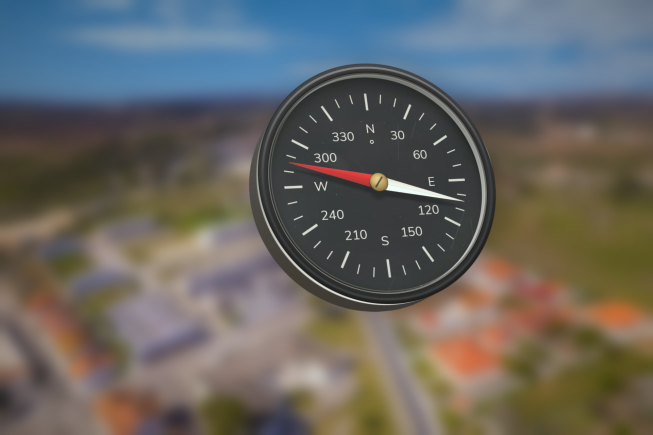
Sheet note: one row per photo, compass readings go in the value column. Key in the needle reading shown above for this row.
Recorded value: 285 °
